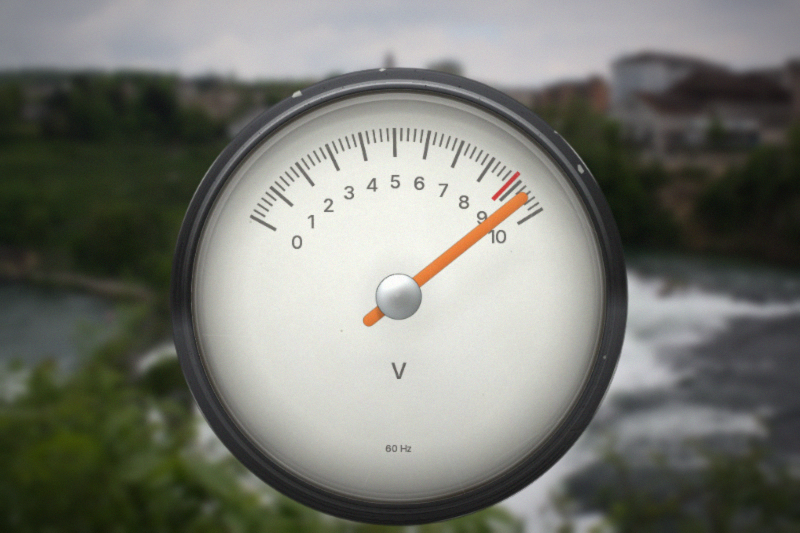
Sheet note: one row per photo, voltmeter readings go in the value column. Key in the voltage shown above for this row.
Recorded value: 9.4 V
